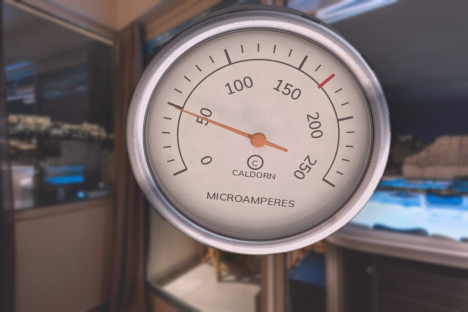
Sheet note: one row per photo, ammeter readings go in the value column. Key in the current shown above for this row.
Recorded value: 50 µA
